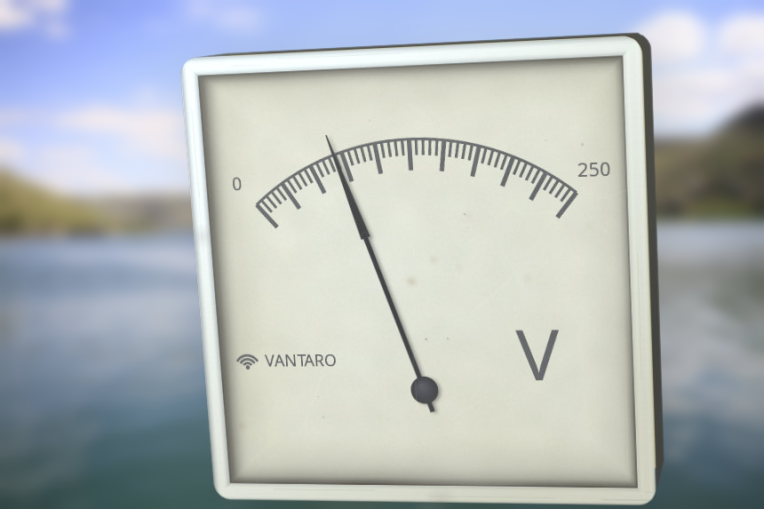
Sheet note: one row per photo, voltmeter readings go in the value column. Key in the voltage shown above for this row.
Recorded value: 70 V
